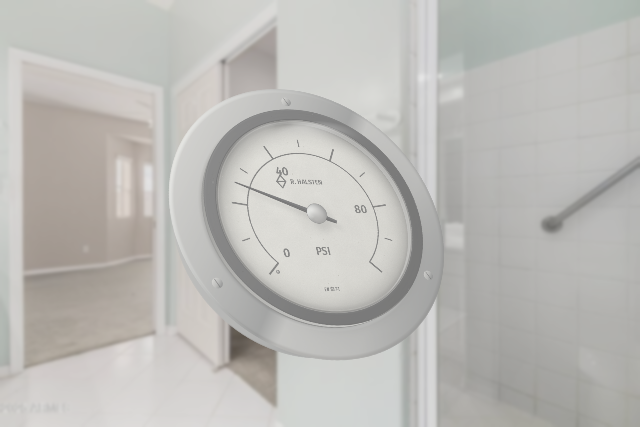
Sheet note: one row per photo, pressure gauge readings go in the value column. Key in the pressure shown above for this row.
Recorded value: 25 psi
